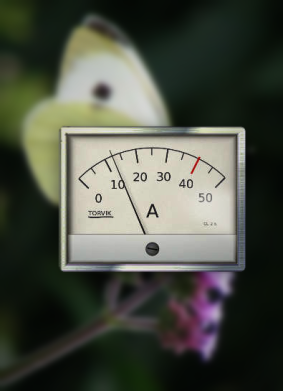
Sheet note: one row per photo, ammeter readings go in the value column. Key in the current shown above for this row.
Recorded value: 12.5 A
